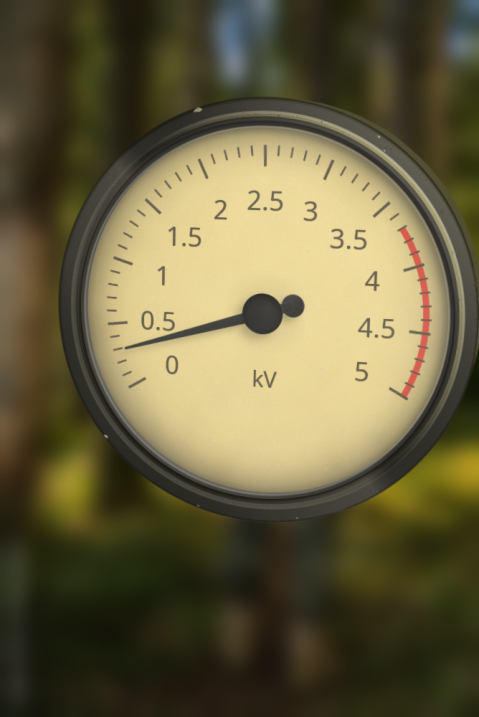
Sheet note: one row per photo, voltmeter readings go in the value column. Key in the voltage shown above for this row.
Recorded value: 0.3 kV
